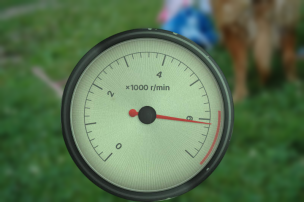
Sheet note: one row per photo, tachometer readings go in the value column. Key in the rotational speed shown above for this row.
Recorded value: 6100 rpm
